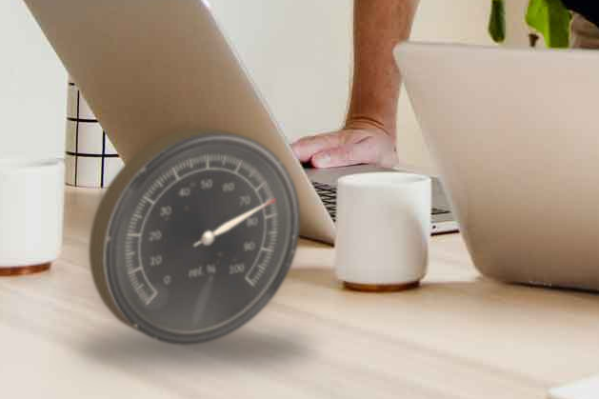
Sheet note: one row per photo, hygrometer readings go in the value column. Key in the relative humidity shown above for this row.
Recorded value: 75 %
